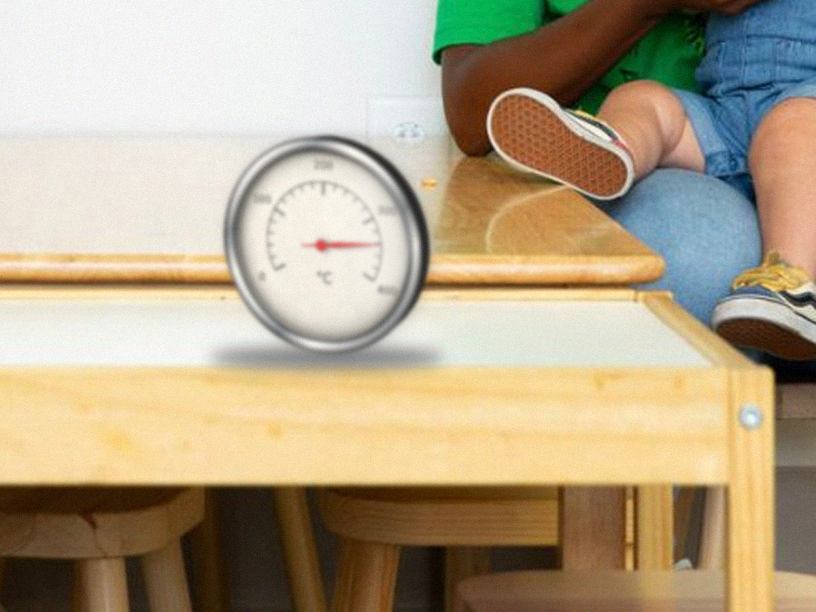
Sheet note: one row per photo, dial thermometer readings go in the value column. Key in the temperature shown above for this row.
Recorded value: 340 °C
